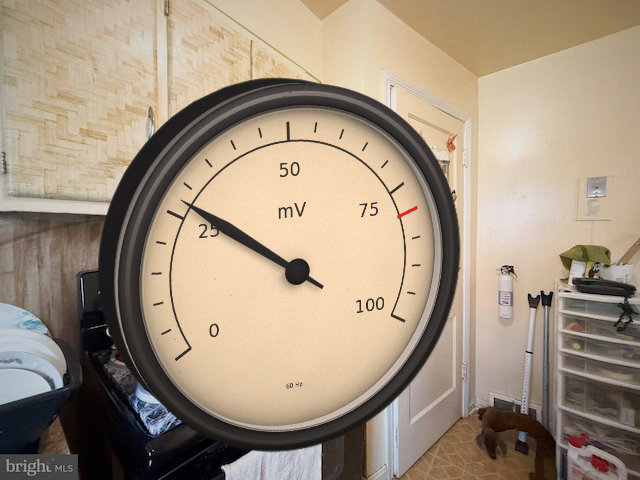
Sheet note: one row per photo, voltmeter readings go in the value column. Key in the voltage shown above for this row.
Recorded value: 27.5 mV
